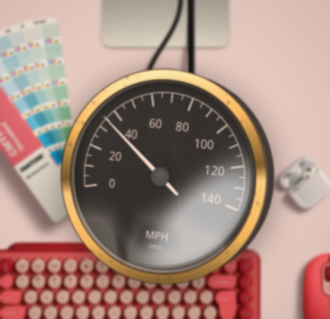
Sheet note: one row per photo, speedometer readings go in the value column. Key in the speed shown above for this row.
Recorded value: 35 mph
